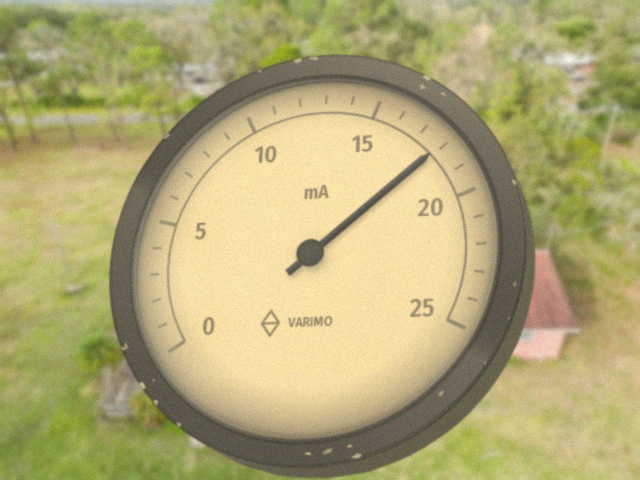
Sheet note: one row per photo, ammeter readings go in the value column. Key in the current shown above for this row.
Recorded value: 18 mA
